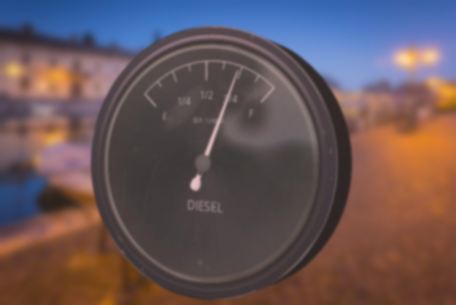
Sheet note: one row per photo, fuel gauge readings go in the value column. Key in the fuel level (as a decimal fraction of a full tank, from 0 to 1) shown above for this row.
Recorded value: 0.75
